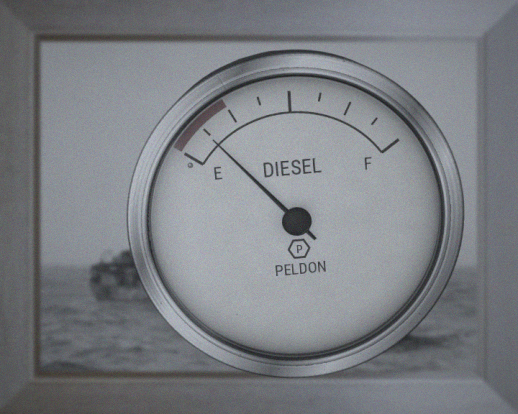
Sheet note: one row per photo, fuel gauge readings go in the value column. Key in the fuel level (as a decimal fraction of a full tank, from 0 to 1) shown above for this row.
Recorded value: 0.125
